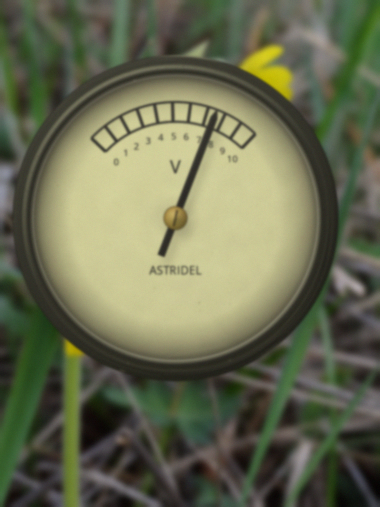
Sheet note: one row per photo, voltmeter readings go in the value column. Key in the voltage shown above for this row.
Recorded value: 7.5 V
